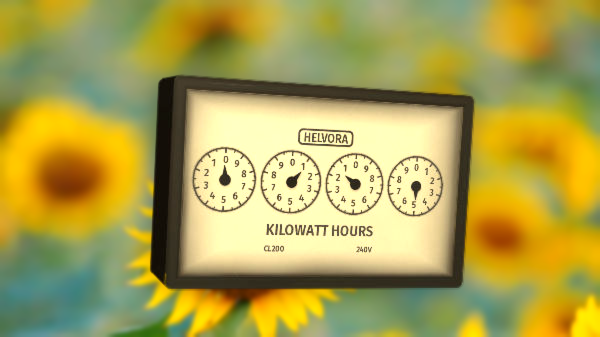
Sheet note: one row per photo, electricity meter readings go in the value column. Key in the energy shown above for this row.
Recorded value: 115 kWh
